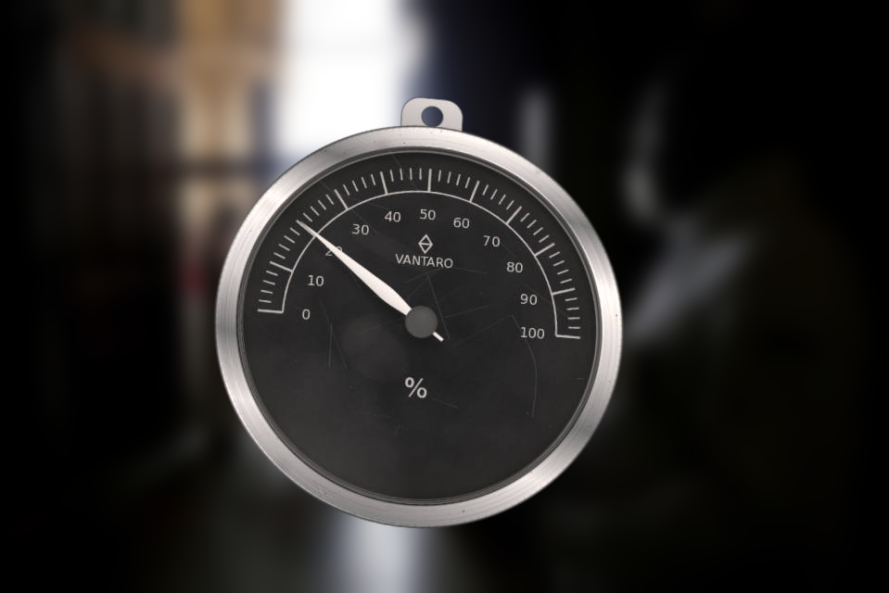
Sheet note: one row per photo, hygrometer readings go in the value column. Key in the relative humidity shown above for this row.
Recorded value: 20 %
